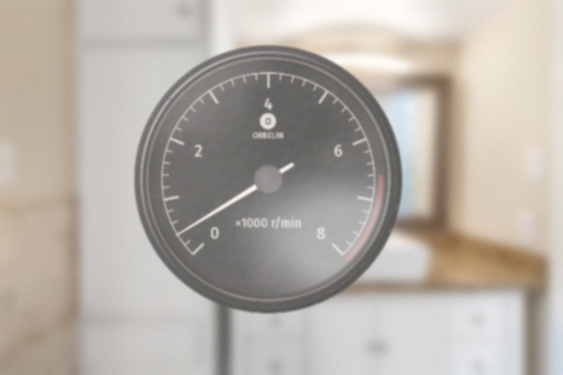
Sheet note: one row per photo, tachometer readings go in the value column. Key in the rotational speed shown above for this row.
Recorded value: 400 rpm
